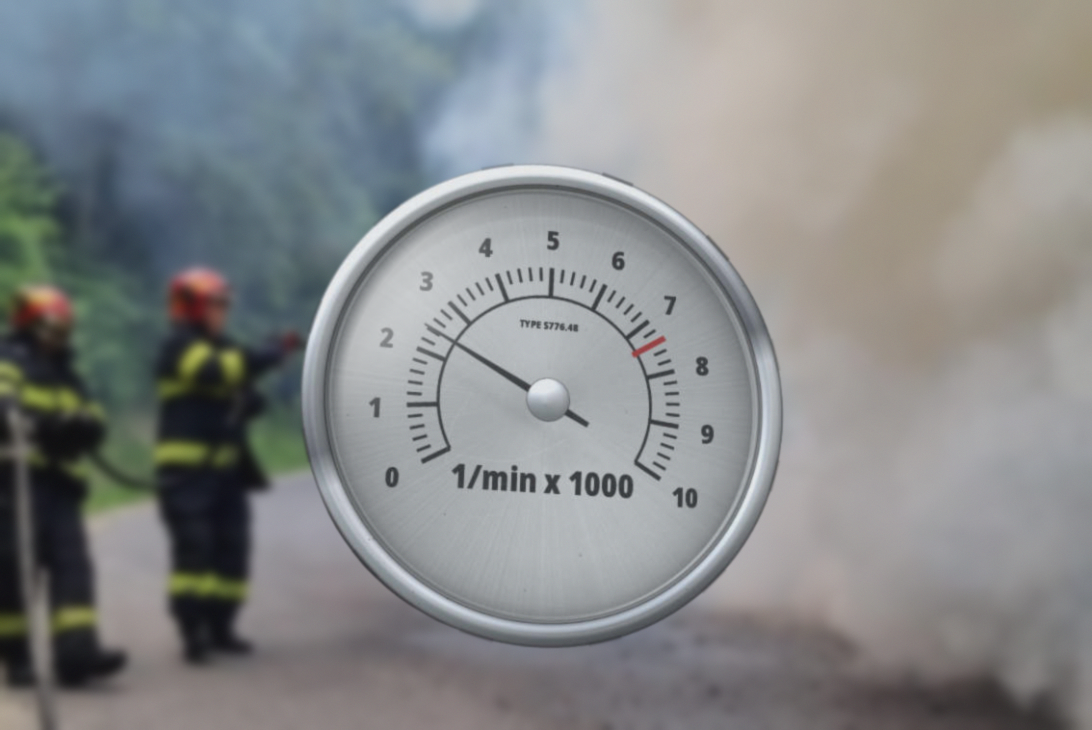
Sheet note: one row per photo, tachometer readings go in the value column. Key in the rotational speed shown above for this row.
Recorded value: 2400 rpm
